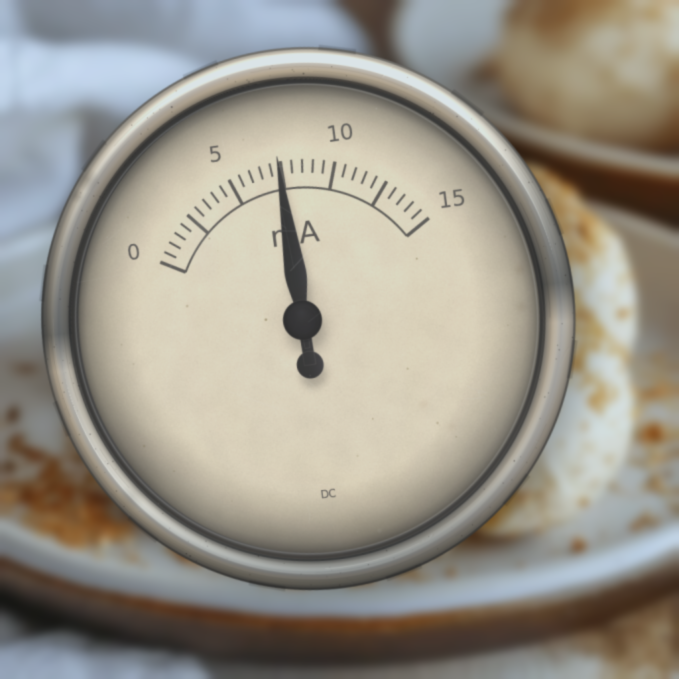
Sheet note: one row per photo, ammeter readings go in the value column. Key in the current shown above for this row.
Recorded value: 7.5 mA
